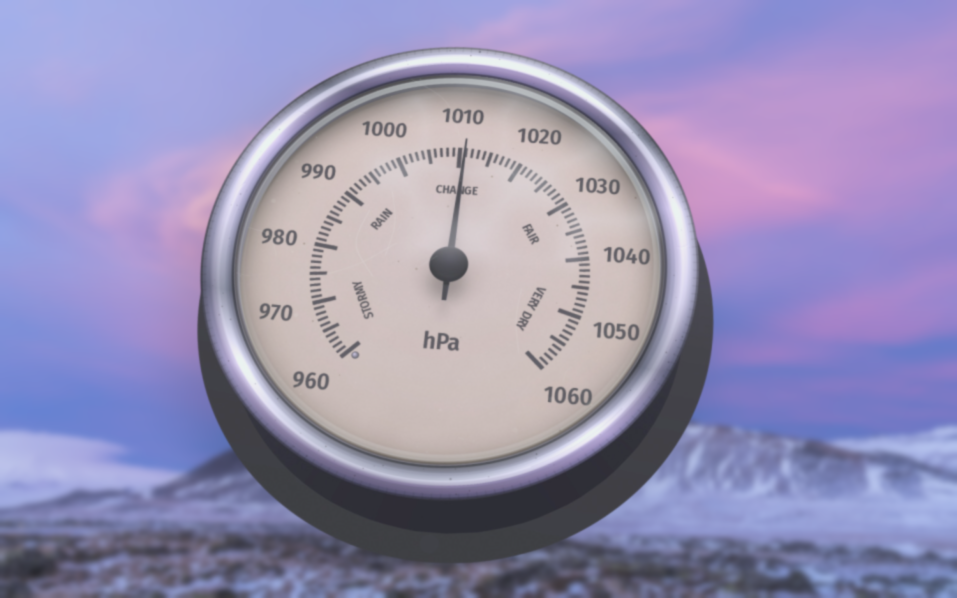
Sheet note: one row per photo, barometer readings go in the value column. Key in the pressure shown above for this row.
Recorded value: 1011 hPa
